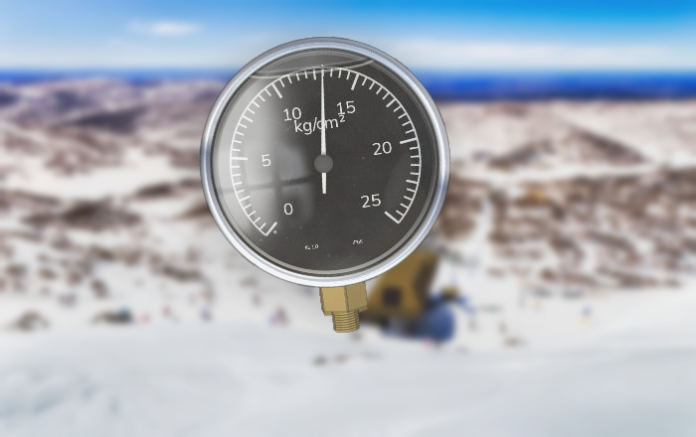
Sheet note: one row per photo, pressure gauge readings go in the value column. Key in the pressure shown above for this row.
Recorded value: 13 kg/cm²
